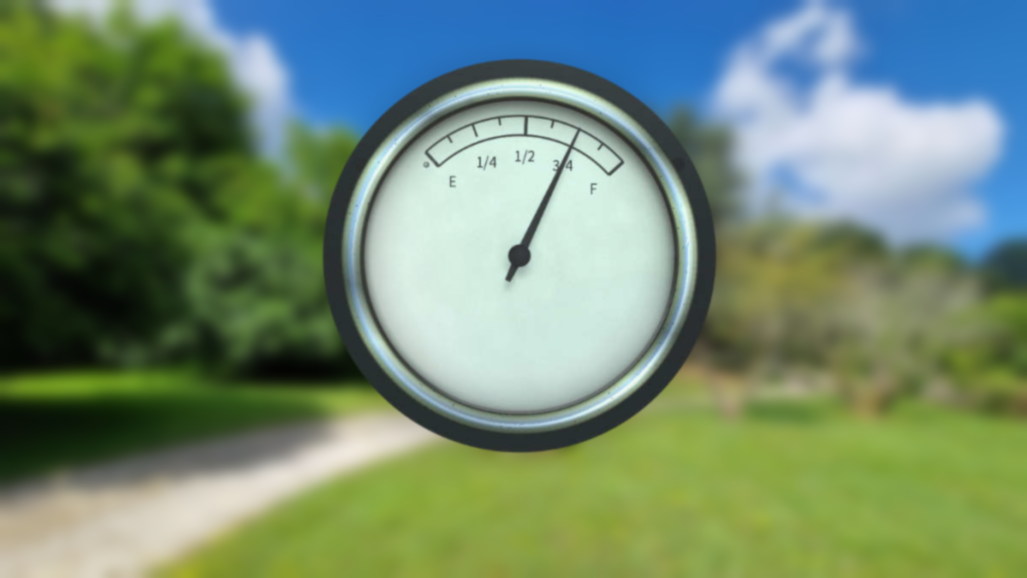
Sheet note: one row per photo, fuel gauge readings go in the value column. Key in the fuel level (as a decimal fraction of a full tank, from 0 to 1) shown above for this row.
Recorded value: 0.75
